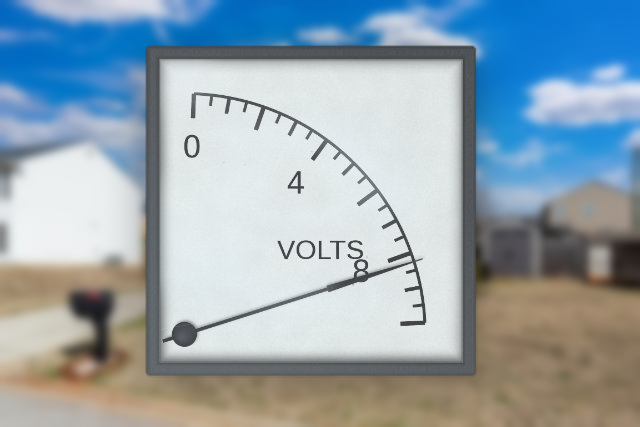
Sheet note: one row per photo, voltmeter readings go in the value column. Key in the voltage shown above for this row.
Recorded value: 8.25 V
